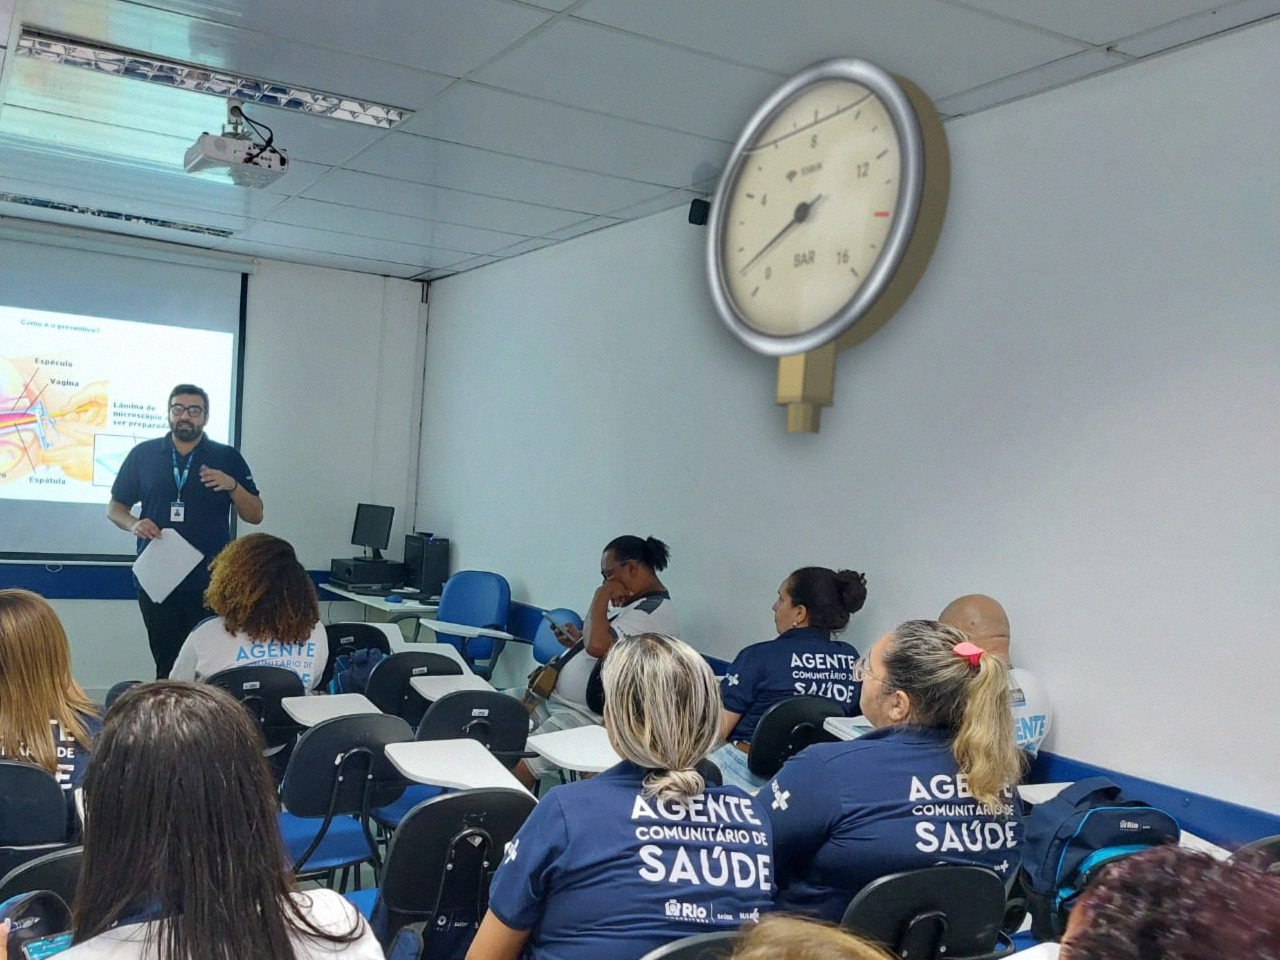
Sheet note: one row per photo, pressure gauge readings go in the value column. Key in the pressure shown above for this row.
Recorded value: 1 bar
